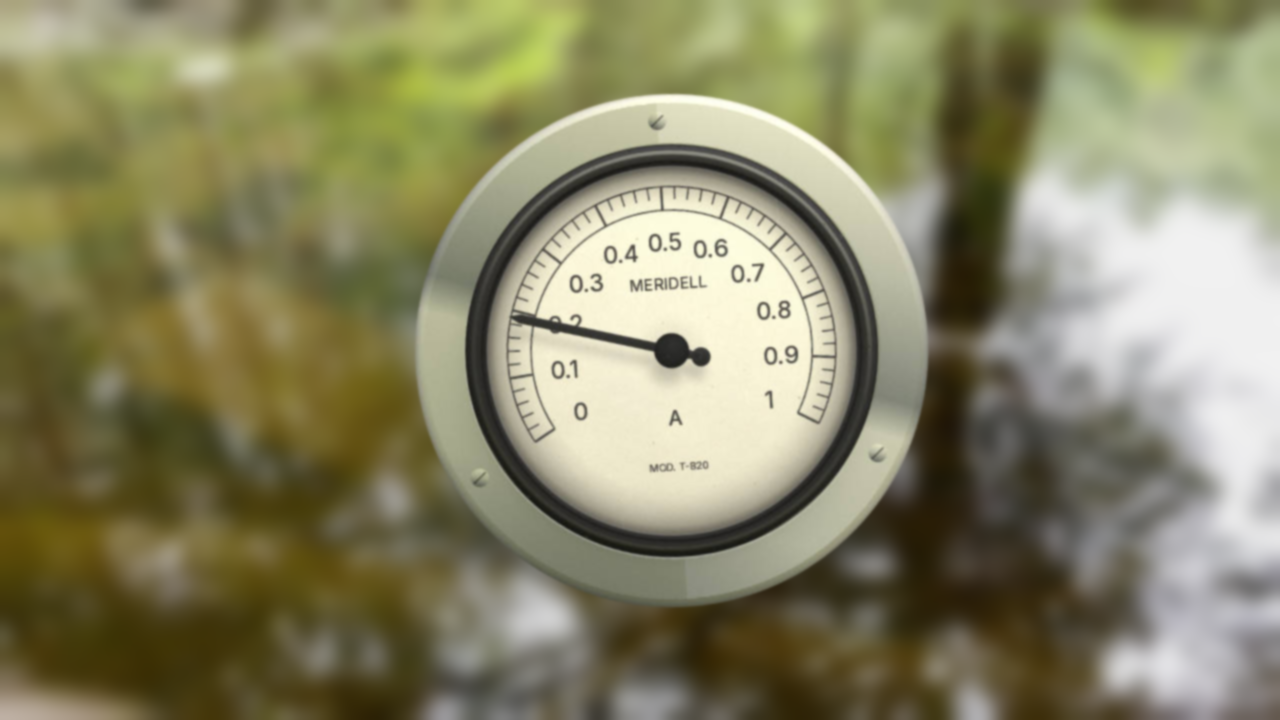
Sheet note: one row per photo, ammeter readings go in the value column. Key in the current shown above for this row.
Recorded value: 0.19 A
